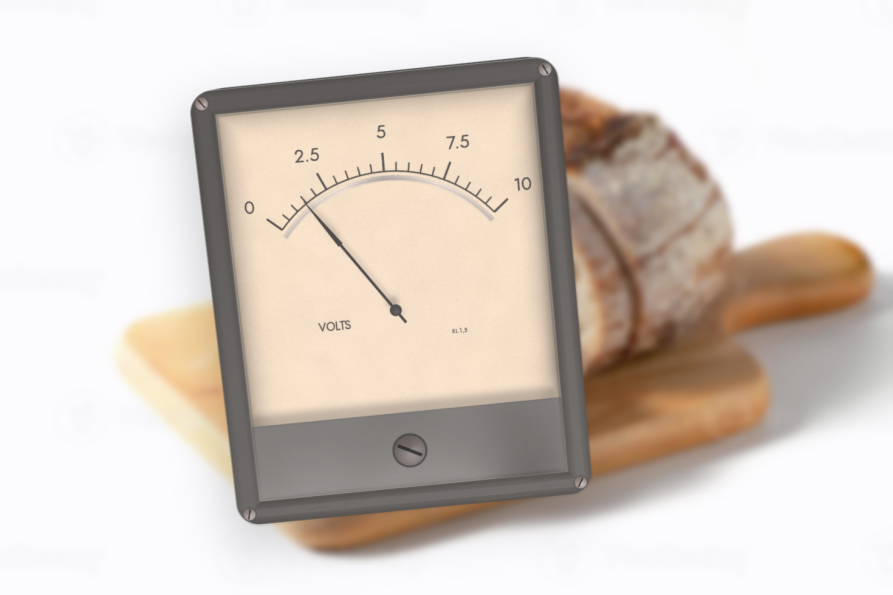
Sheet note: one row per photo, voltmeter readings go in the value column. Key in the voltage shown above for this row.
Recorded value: 1.5 V
